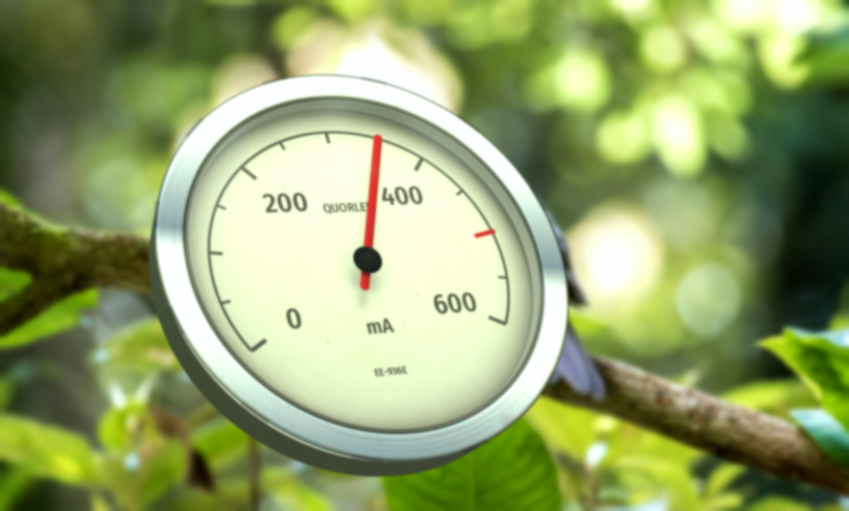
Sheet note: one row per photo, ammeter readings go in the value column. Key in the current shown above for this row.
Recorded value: 350 mA
